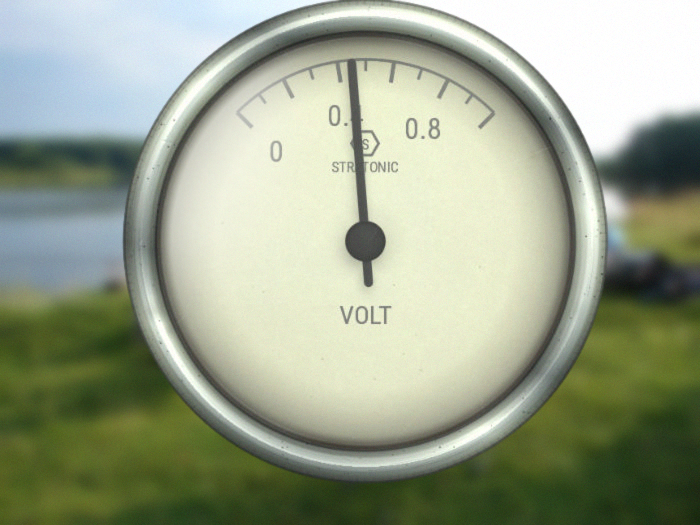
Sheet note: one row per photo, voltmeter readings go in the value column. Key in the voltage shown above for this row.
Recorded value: 0.45 V
